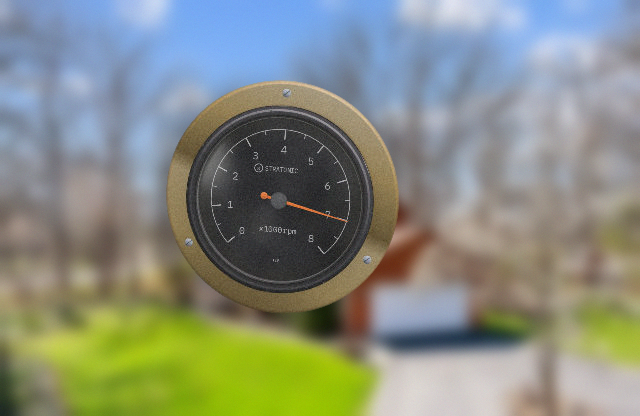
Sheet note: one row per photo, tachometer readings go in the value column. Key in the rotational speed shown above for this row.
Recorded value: 7000 rpm
